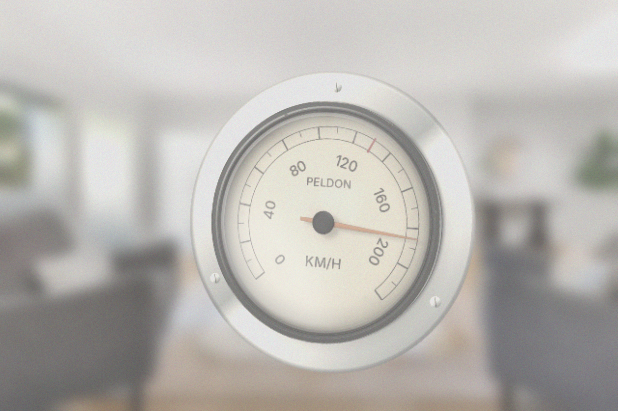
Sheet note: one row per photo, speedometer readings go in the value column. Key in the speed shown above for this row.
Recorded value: 185 km/h
